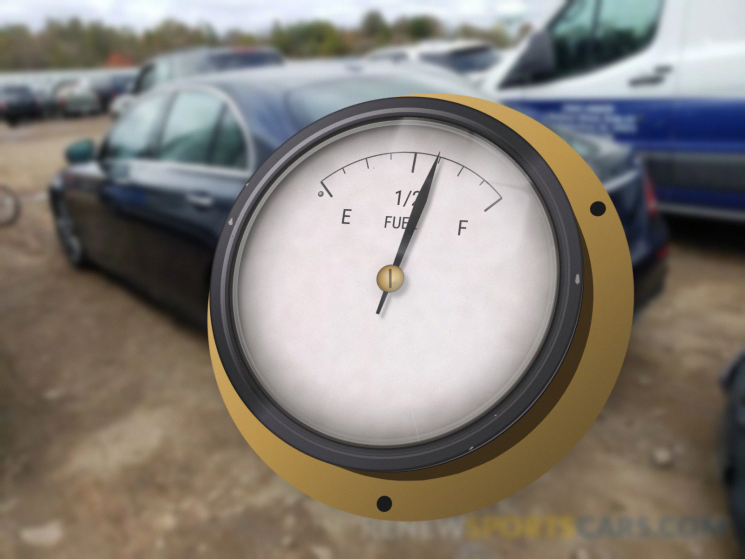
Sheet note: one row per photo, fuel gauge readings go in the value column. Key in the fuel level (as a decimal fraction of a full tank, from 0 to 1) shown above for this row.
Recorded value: 0.625
